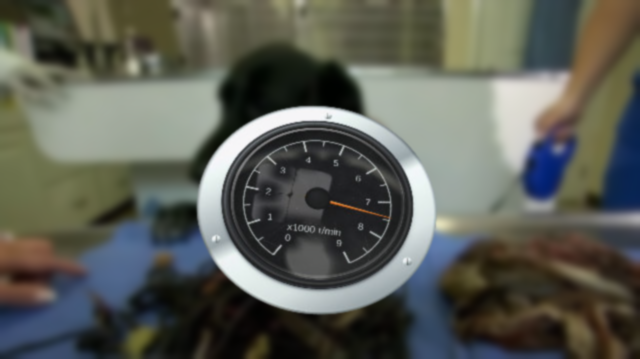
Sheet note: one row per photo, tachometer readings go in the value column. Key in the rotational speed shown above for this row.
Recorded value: 7500 rpm
